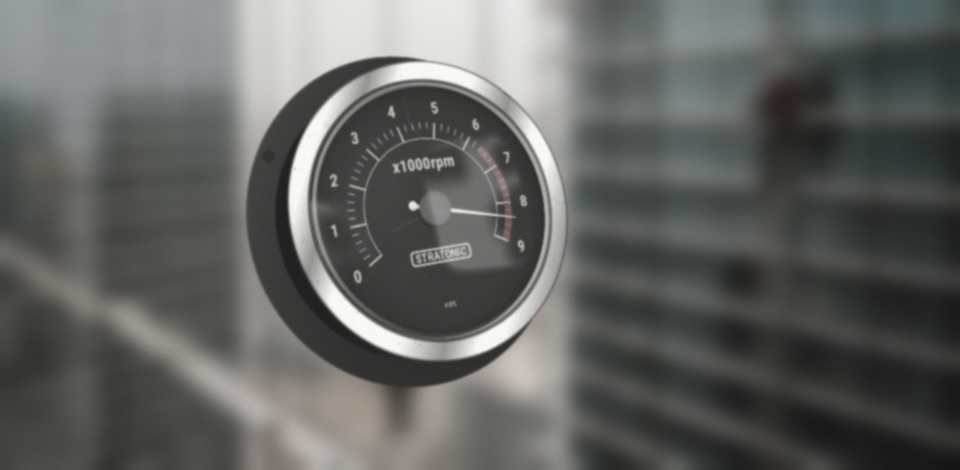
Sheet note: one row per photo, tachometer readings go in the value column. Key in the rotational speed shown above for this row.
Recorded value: 8400 rpm
